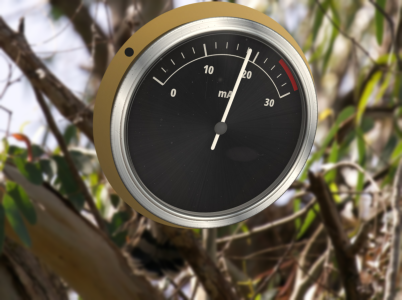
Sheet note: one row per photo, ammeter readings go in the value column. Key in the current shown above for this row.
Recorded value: 18 mA
